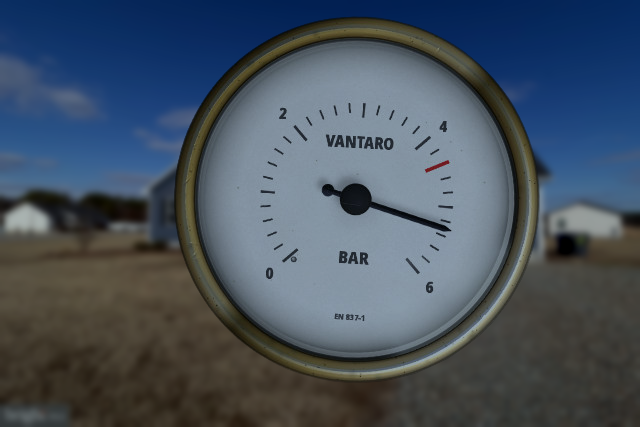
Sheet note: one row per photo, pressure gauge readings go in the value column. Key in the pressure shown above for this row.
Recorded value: 5.3 bar
